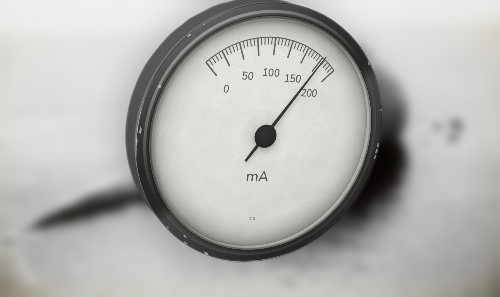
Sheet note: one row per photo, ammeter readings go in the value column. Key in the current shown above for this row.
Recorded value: 175 mA
